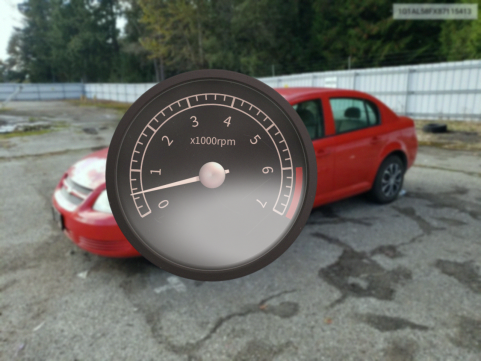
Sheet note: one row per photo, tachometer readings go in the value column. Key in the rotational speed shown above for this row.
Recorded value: 500 rpm
